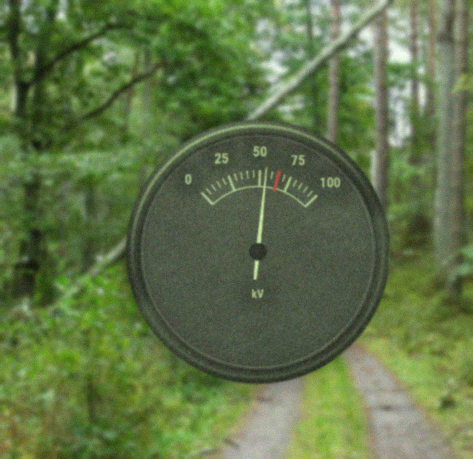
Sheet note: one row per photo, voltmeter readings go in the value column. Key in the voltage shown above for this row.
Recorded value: 55 kV
